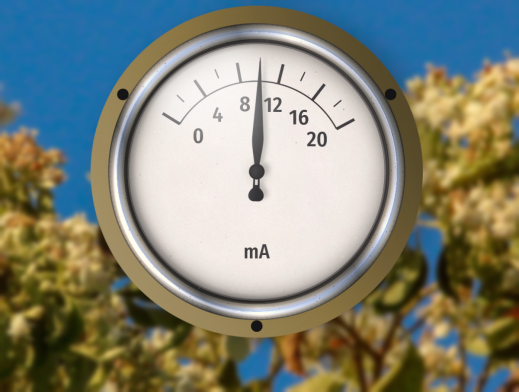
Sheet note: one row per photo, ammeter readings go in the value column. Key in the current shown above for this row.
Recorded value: 10 mA
